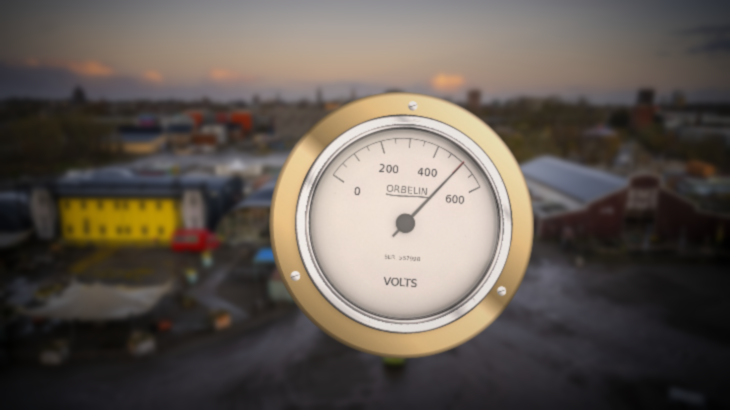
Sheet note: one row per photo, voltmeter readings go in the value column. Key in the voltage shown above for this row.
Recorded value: 500 V
